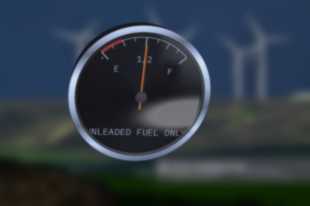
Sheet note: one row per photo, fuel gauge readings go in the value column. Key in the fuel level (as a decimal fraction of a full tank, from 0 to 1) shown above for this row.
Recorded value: 0.5
